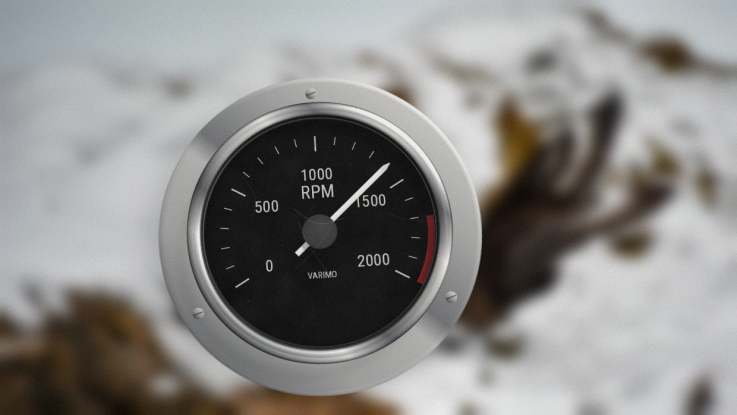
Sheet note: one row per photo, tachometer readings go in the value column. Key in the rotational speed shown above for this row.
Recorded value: 1400 rpm
